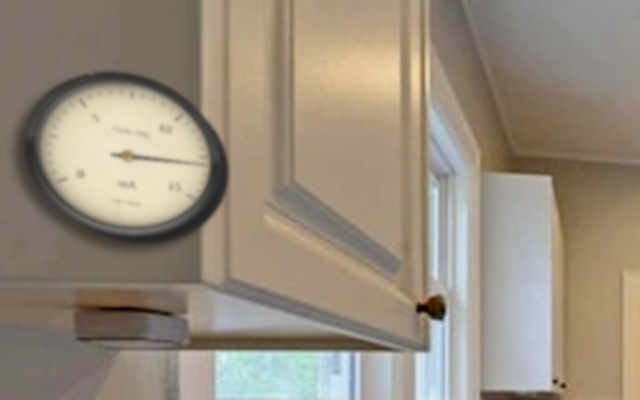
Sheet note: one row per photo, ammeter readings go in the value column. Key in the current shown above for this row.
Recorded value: 13 mA
